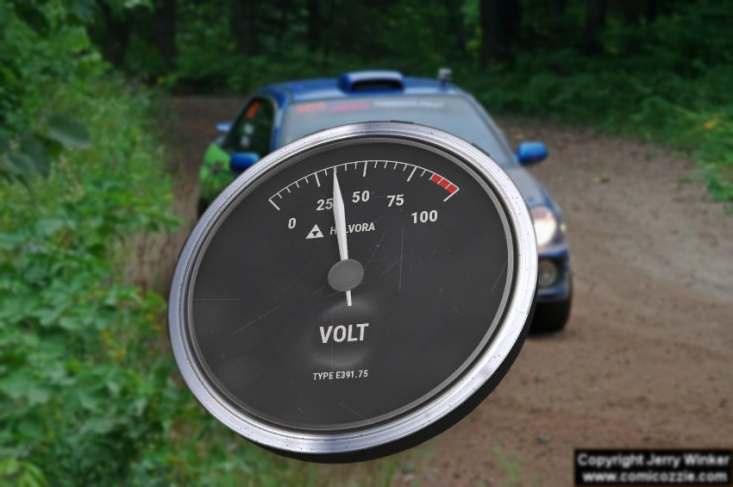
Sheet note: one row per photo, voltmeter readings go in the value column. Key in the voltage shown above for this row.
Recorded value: 35 V
